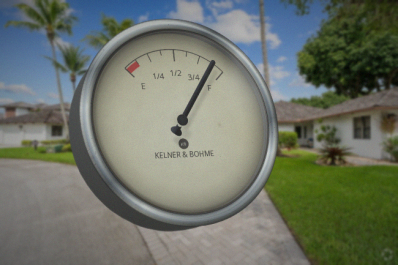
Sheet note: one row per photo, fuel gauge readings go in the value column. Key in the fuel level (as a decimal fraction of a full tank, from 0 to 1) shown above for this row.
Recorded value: 0.875
